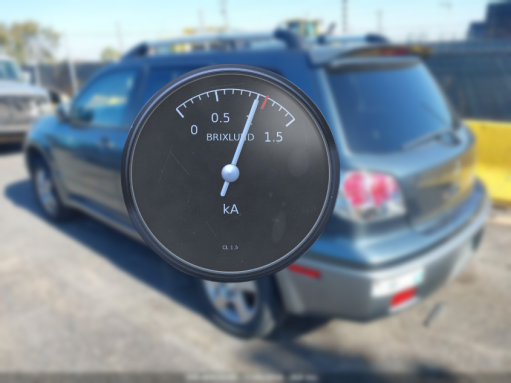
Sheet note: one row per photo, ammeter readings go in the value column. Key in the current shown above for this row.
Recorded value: 1 kA
